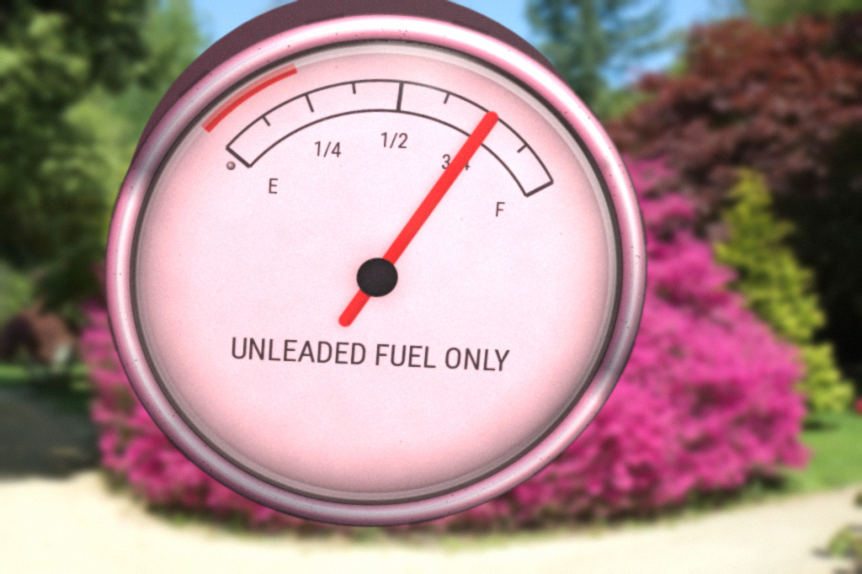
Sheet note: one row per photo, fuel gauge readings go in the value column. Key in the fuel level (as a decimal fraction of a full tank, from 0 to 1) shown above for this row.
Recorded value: 0.75
